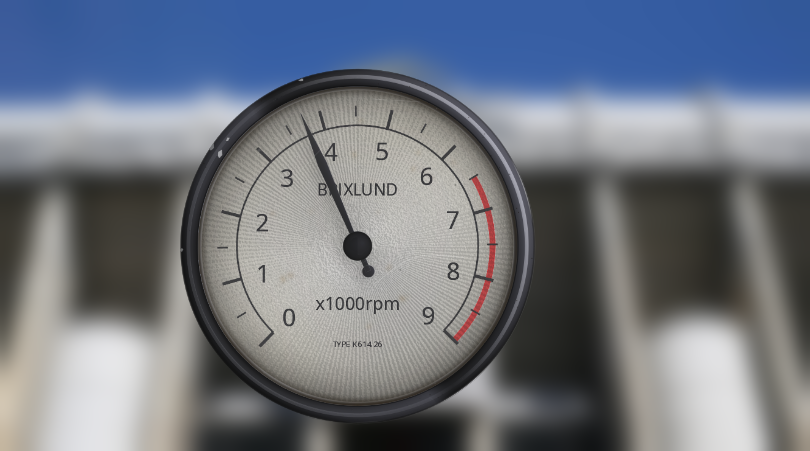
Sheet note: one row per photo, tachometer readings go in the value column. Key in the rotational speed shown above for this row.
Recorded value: 3750 rpm
